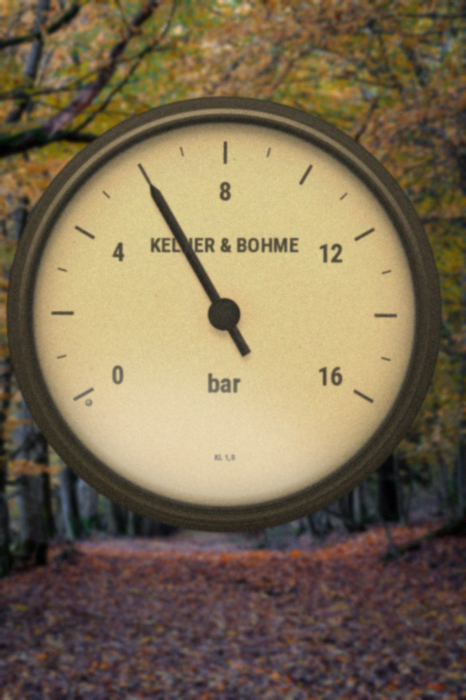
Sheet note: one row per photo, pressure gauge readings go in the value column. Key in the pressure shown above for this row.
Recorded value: 6 bar
